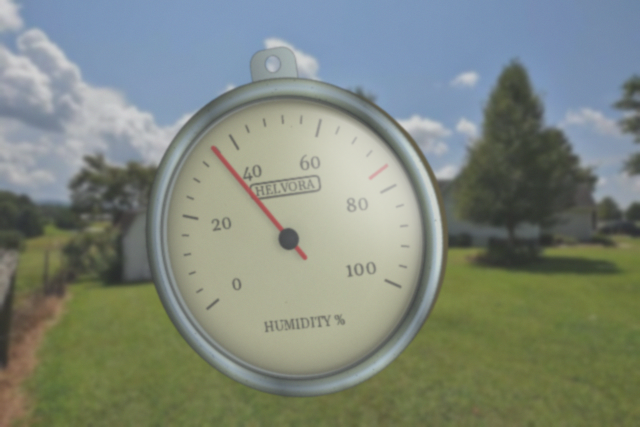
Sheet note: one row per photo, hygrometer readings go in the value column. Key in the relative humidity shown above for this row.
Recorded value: 36 %
